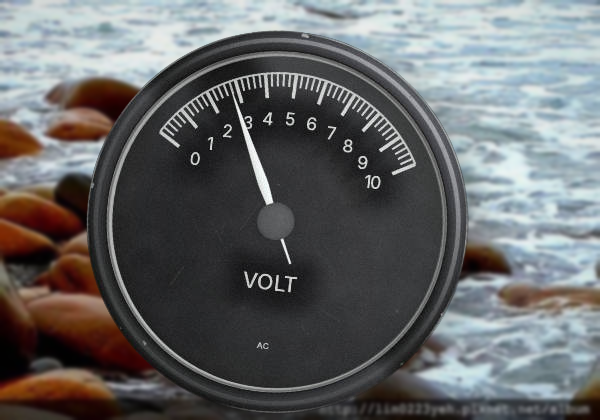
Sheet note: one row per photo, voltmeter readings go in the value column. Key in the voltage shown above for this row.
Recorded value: 2.8 V
